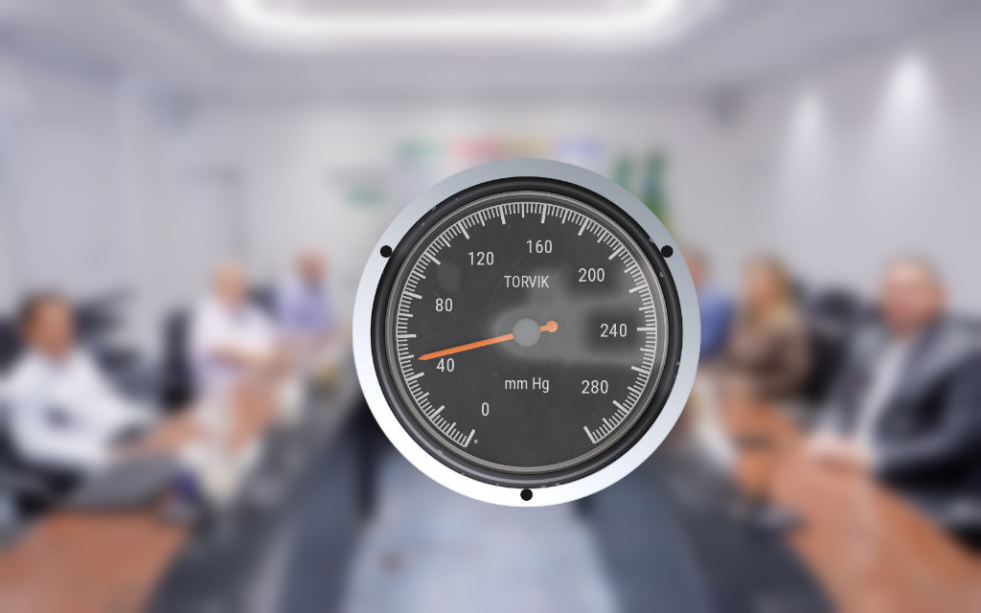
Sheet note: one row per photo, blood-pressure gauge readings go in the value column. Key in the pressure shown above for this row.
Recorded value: 48 mmHg
